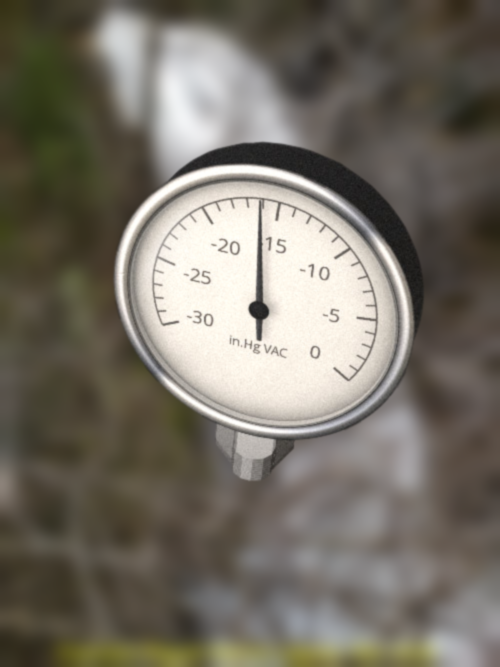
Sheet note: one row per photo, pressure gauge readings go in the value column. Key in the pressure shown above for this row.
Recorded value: -16 inHg
